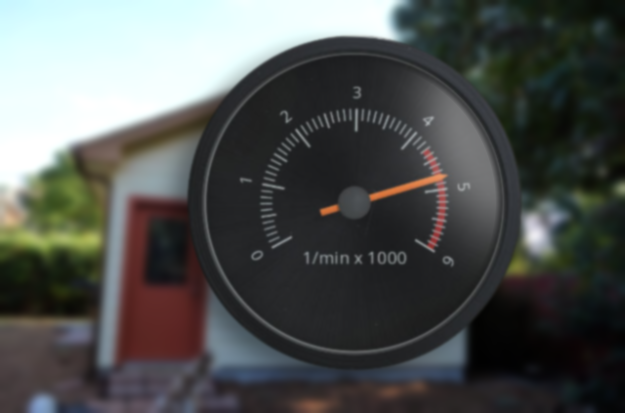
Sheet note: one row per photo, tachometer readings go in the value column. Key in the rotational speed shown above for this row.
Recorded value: 4800 rpm
